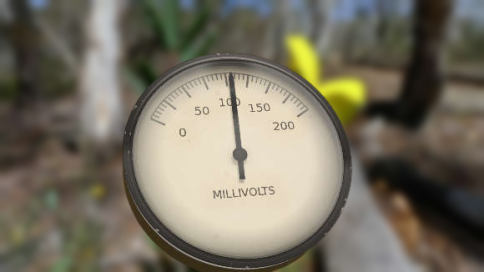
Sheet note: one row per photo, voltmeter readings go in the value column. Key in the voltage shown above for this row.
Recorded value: 105 mV
